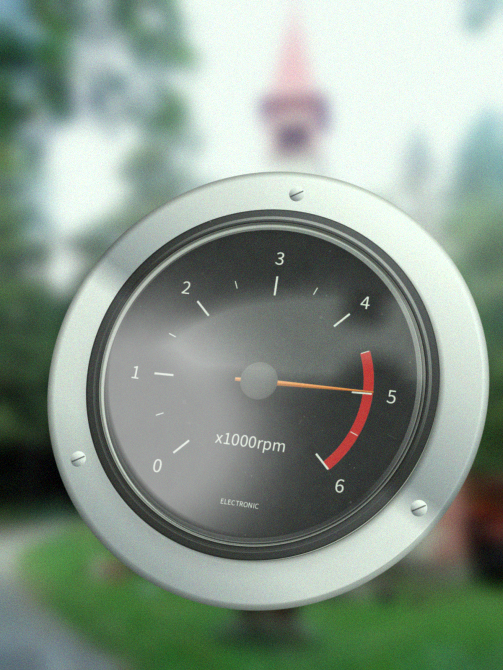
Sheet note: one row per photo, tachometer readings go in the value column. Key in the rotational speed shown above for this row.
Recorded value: 5000 rpm
